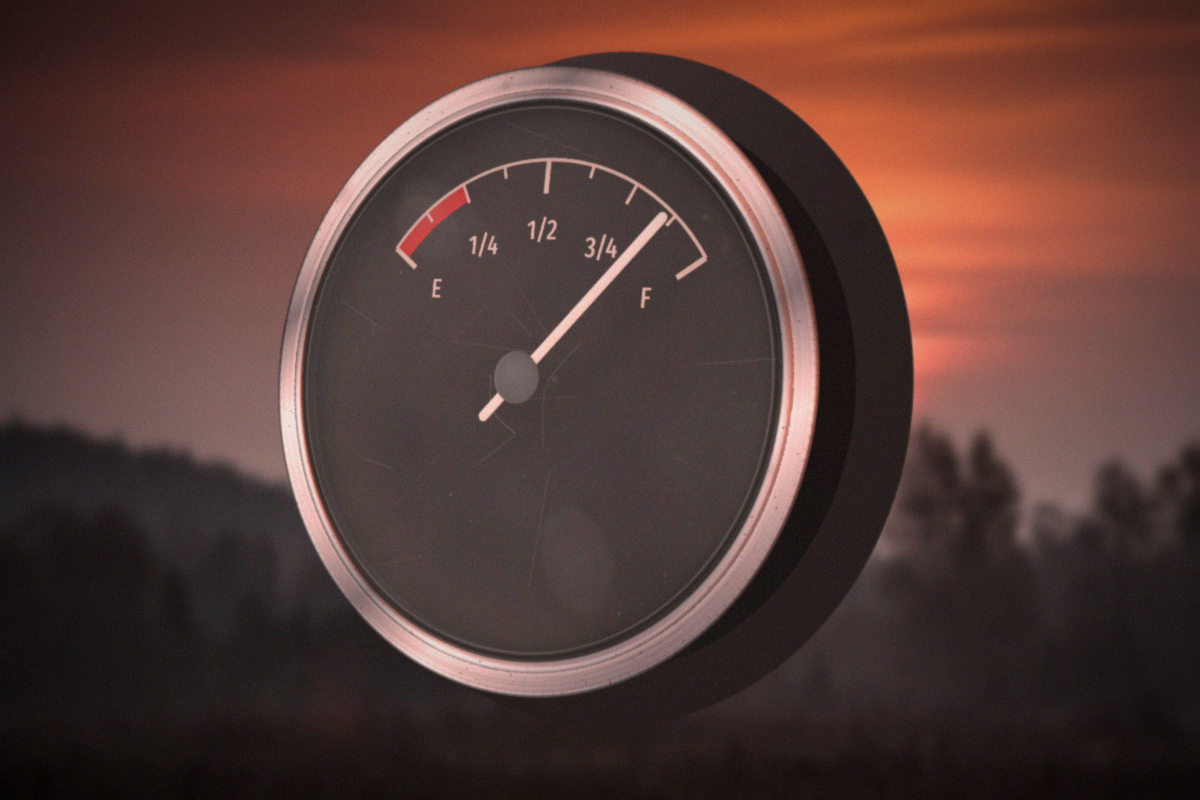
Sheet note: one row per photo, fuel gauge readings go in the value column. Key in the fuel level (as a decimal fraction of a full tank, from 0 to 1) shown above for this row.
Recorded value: 0.875
